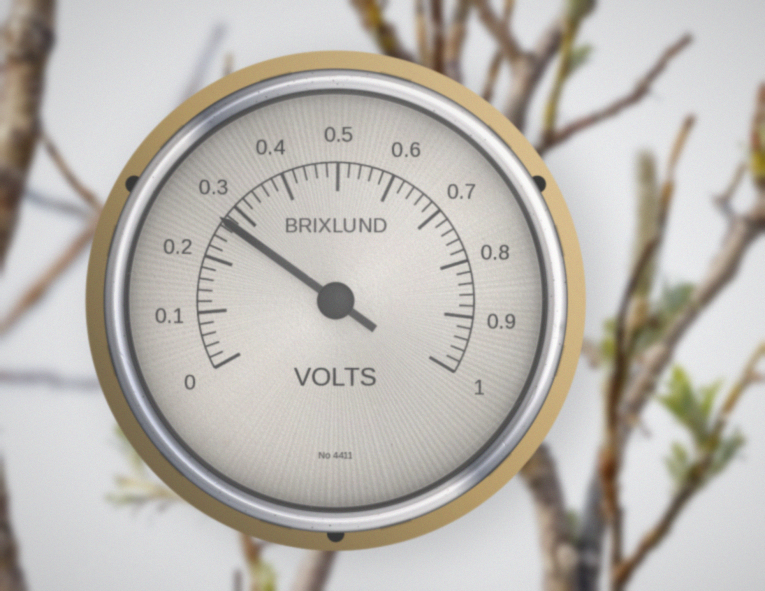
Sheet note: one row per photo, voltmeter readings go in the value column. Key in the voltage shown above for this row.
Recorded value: 0.27 V
